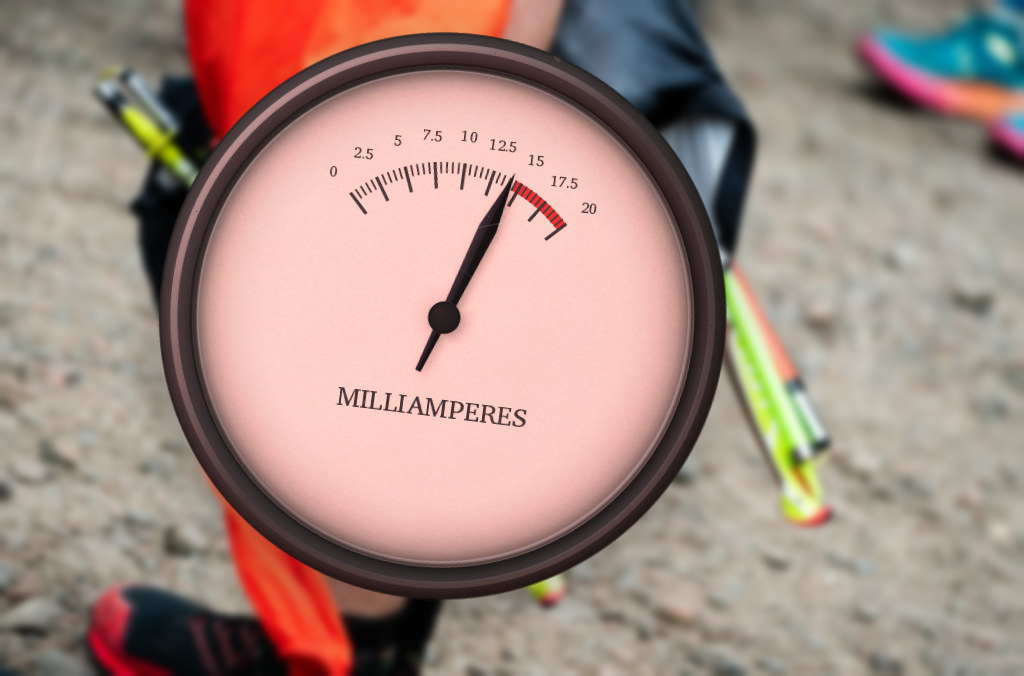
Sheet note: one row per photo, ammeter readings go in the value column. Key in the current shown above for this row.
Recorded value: 14 mA
